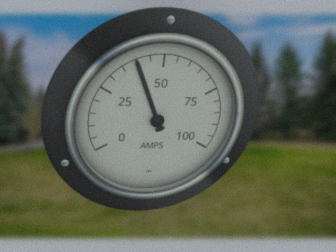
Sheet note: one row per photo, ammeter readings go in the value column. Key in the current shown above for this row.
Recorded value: 40 A
